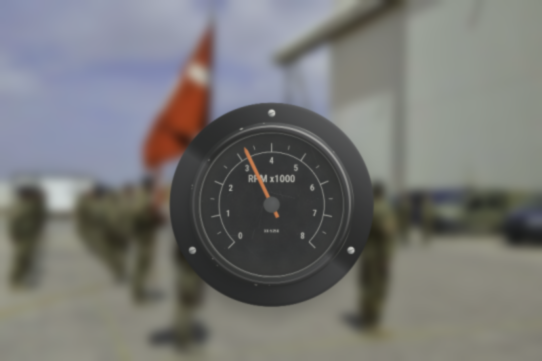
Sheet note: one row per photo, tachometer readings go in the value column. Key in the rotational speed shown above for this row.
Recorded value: 3250 rpm
